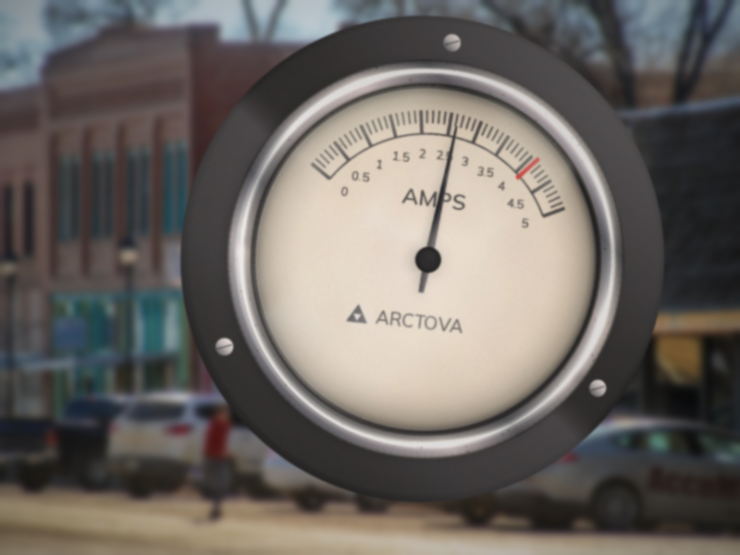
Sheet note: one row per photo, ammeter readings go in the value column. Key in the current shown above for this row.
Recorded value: 2.6 A
